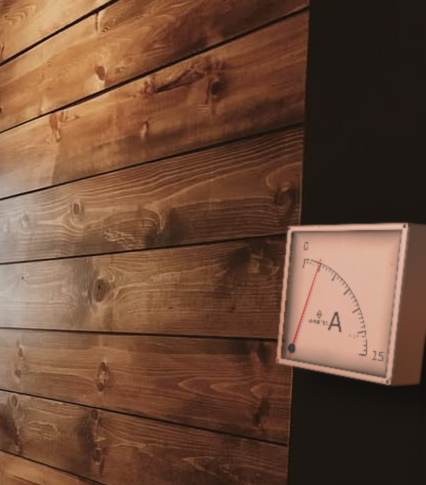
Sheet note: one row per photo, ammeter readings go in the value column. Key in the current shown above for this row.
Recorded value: 2.5 A
